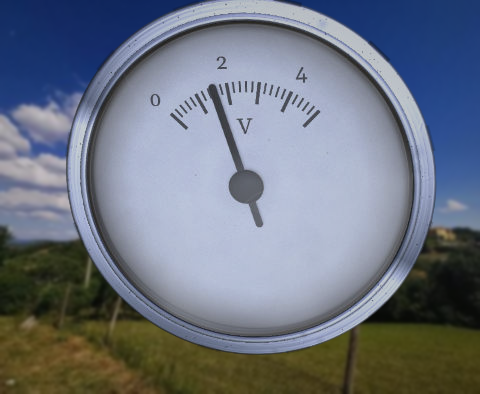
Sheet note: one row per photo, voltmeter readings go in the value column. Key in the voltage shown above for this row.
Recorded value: 1.6 V
